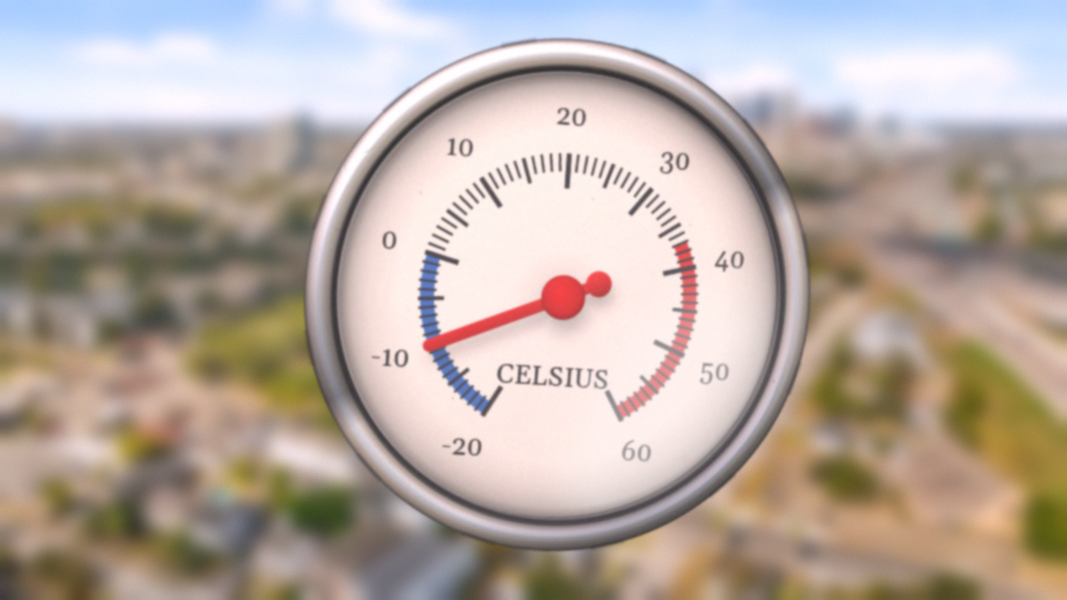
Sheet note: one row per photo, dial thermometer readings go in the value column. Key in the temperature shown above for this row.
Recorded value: -10 °C
